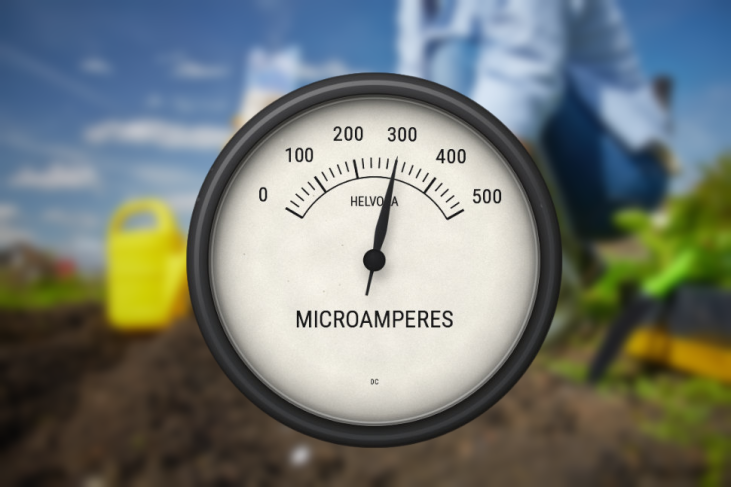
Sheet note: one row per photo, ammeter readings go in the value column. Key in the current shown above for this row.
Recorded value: 300 µA
